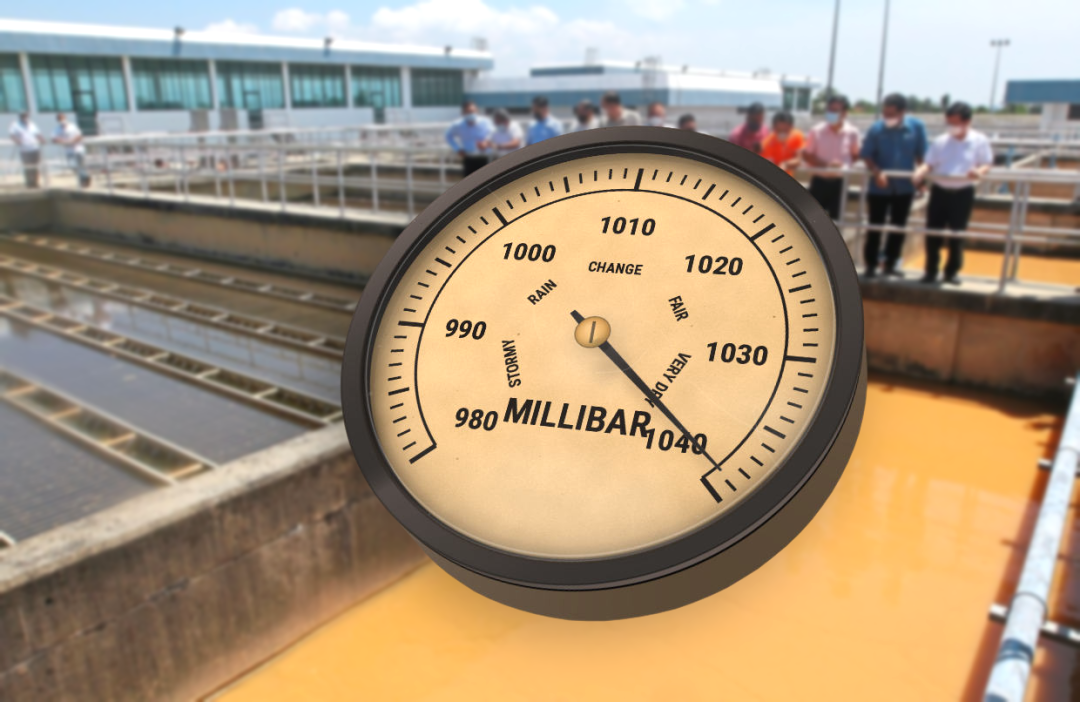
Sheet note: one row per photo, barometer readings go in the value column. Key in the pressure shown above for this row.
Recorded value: 1039 mbar
